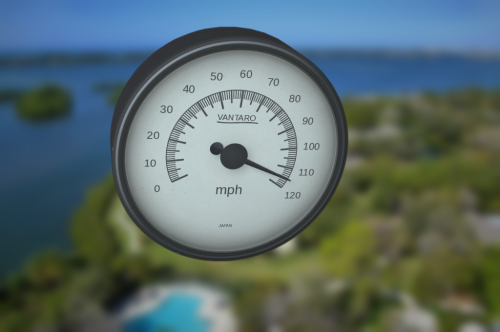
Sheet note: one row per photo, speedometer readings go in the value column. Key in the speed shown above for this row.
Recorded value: 115 mph
